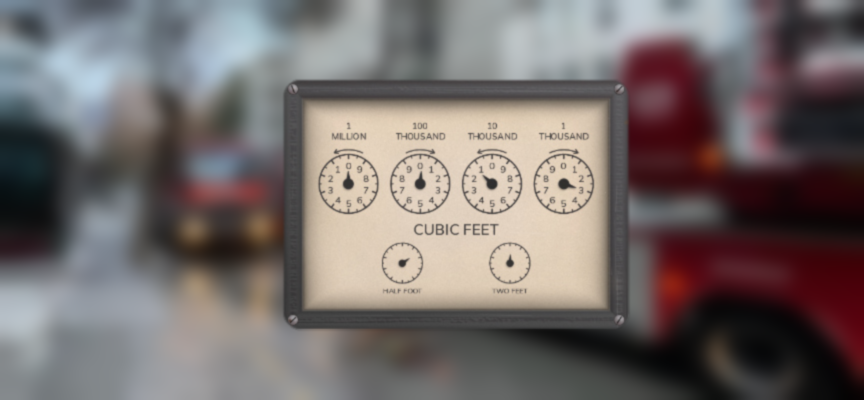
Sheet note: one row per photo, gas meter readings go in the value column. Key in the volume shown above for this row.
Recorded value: 1300 ft³
